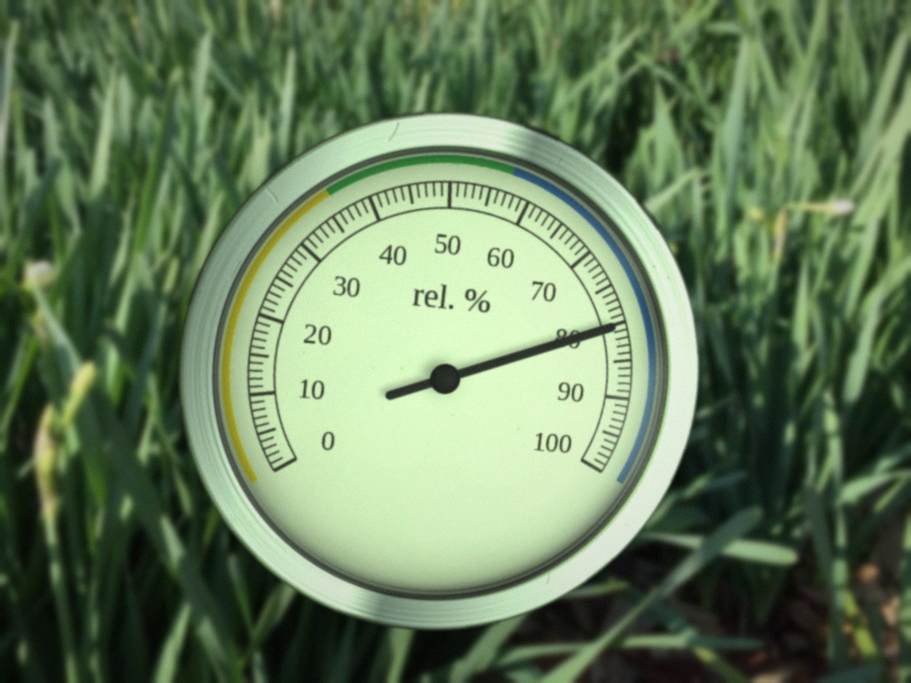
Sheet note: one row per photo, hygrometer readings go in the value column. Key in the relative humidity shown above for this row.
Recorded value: 80 %
